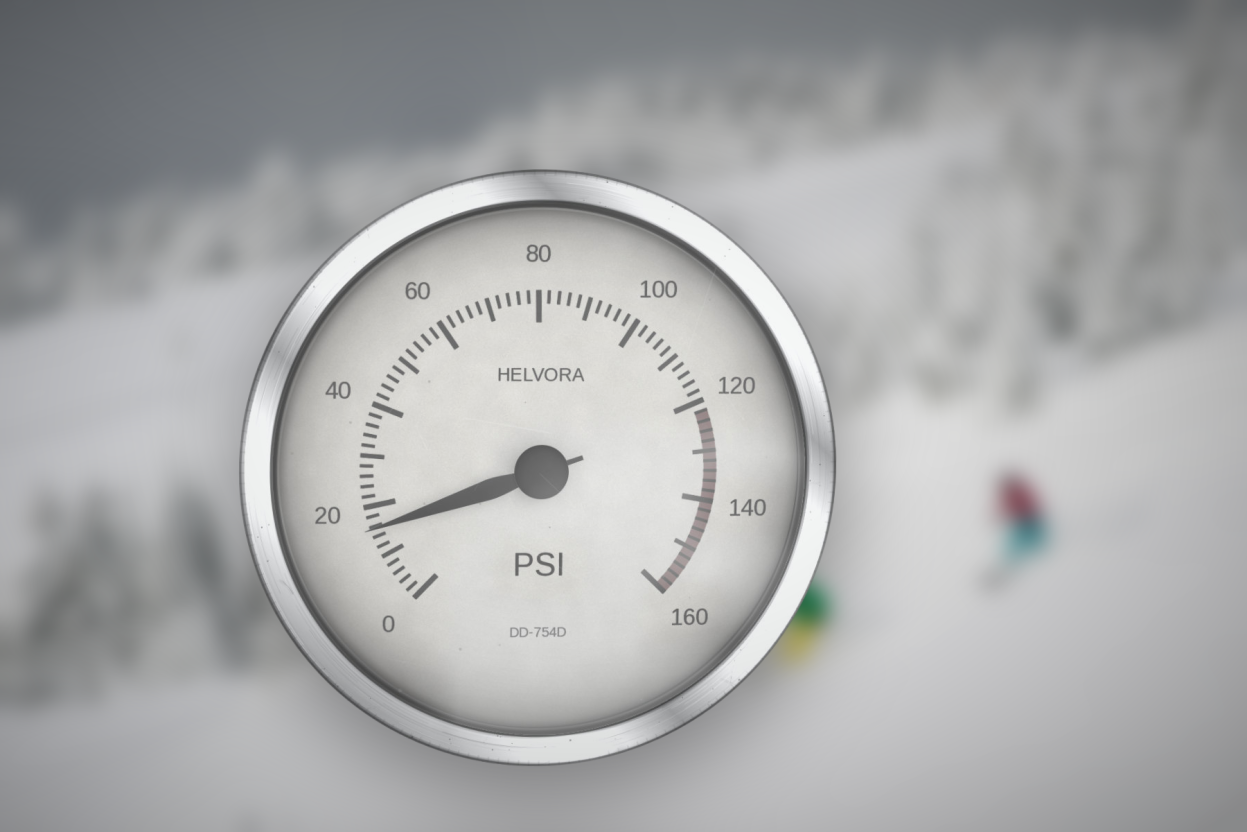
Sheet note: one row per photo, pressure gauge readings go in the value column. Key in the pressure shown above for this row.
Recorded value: 16 psi
